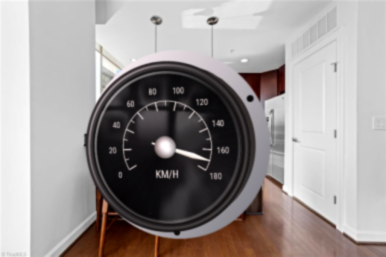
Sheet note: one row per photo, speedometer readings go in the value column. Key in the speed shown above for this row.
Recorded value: 170 km/h
